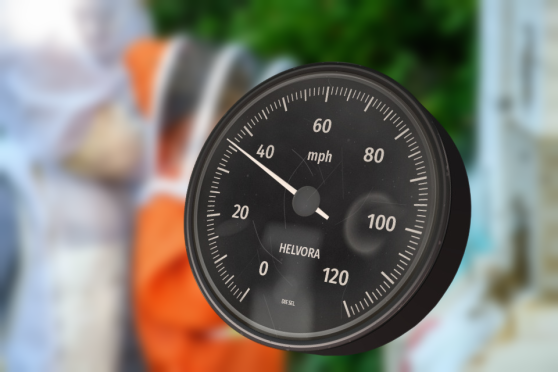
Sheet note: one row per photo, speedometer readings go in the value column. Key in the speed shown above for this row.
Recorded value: 36 mph
